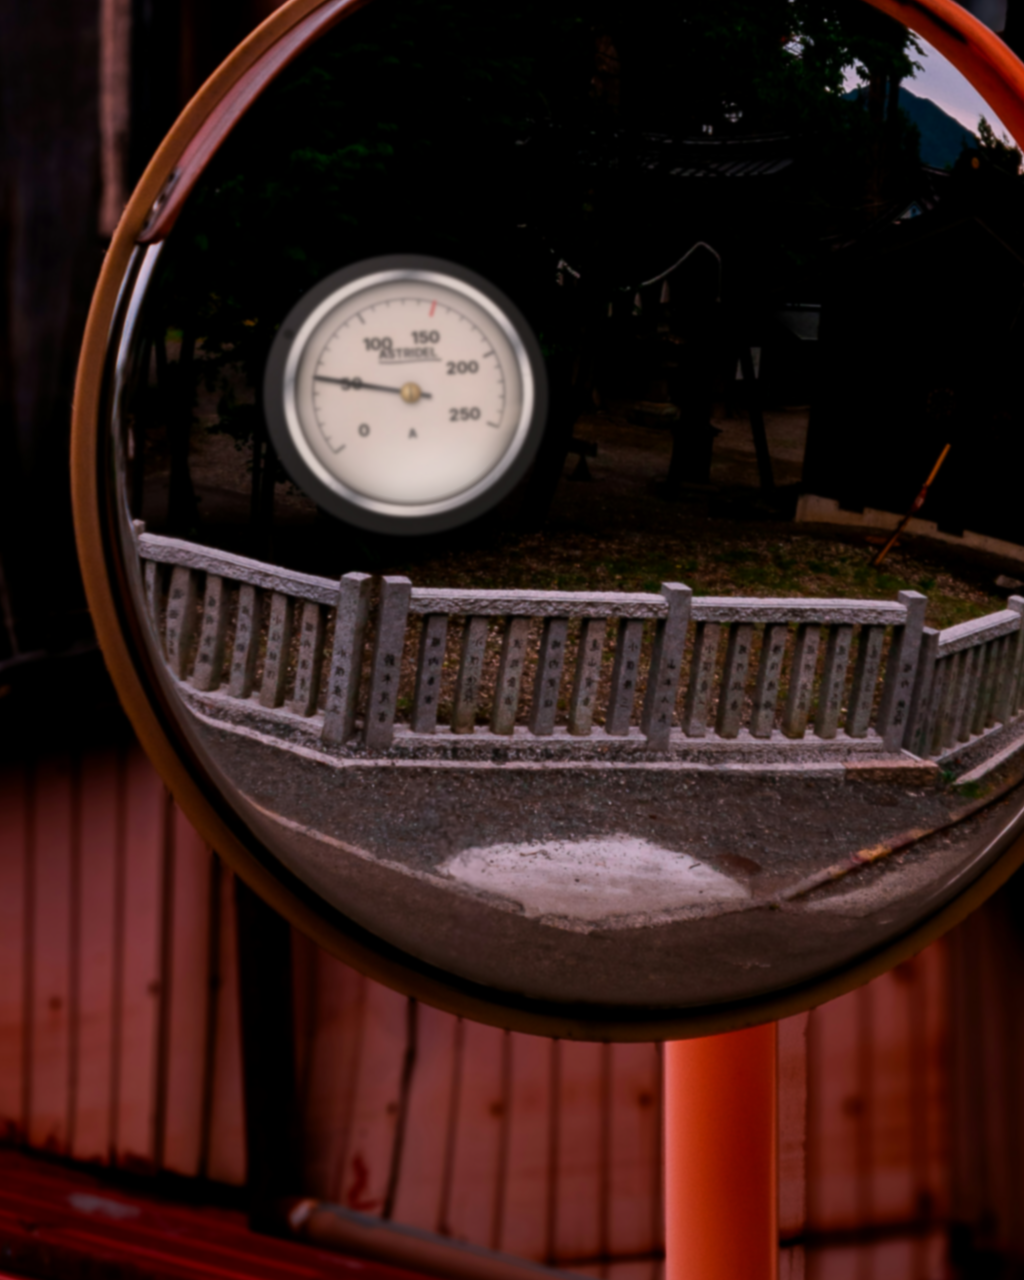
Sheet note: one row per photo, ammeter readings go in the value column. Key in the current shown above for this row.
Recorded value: 50 A
